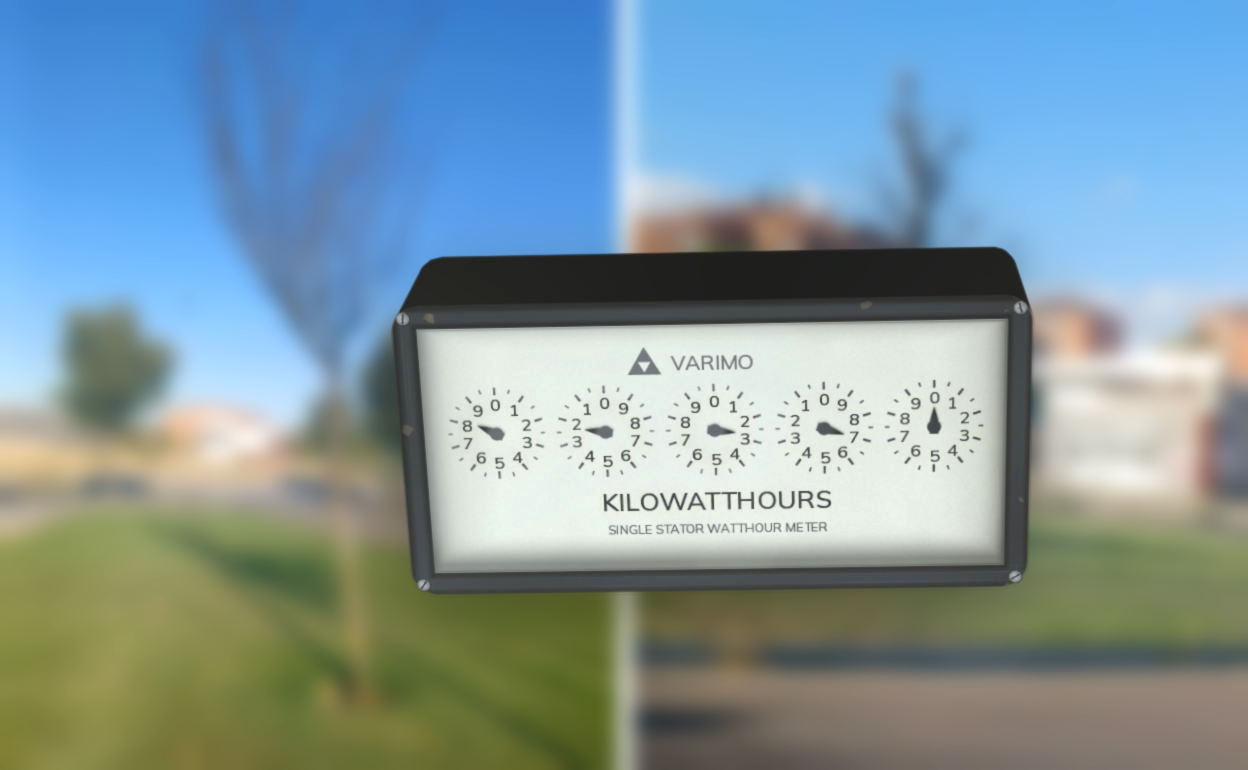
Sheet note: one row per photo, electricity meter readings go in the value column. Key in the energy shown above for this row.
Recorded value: 82270 kWh
